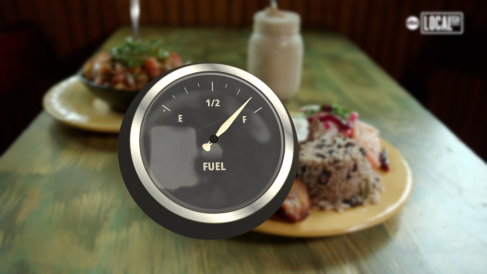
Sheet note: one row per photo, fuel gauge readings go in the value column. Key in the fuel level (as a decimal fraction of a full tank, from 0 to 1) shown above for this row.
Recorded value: 0.875
